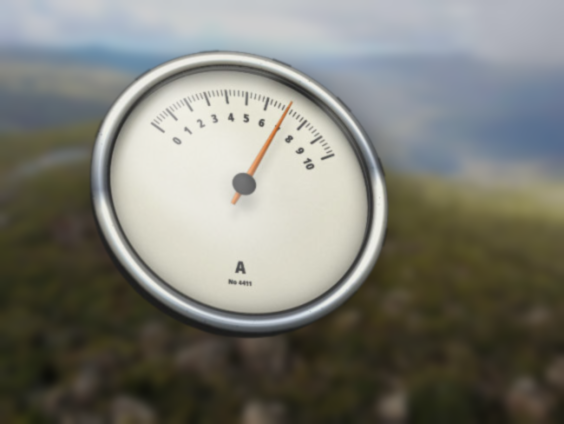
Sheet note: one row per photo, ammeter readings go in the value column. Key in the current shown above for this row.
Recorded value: 7 A
